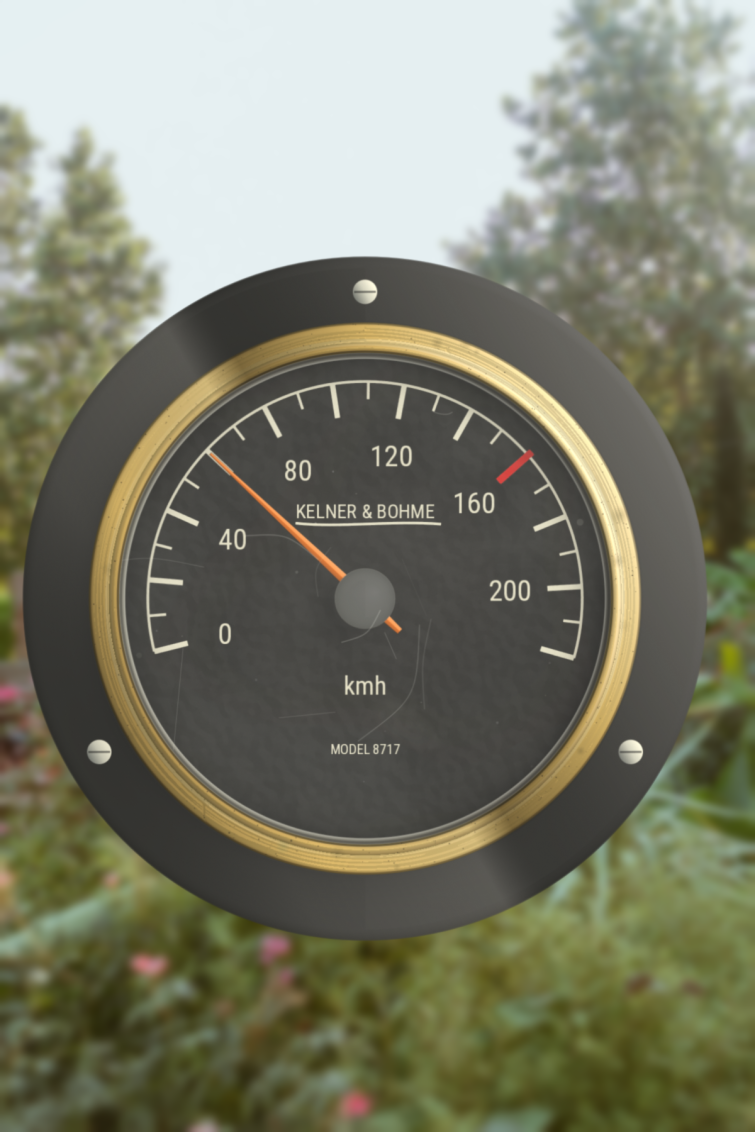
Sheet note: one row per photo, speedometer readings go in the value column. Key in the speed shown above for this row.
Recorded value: 60 km/h
